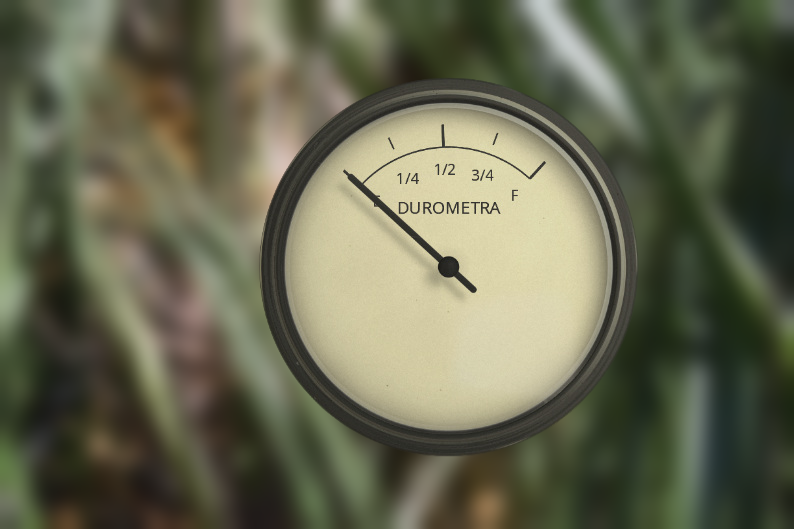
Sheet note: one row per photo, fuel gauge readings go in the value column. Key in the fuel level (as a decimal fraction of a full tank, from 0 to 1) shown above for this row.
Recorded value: 0
